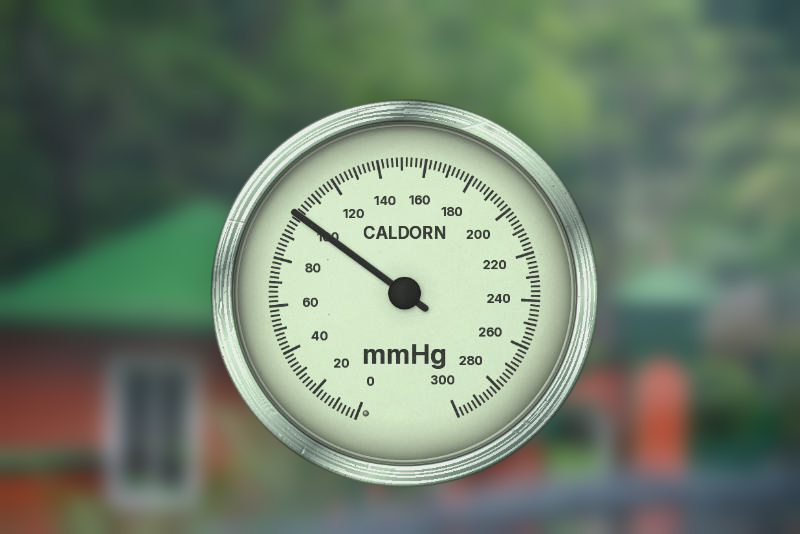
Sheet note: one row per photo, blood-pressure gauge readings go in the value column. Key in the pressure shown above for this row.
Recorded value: 100 mmHg
